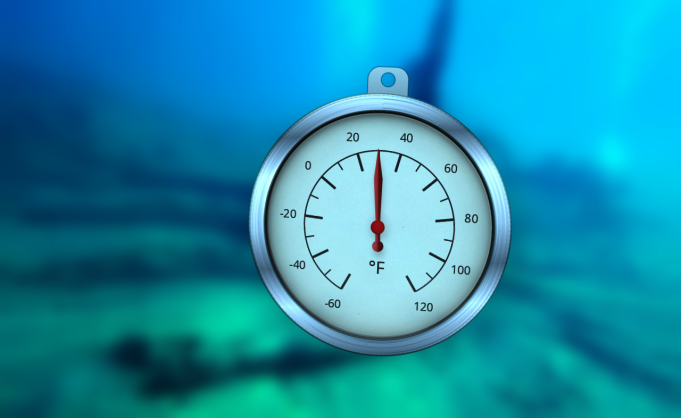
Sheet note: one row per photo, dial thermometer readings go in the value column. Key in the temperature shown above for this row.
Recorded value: 30 °F
